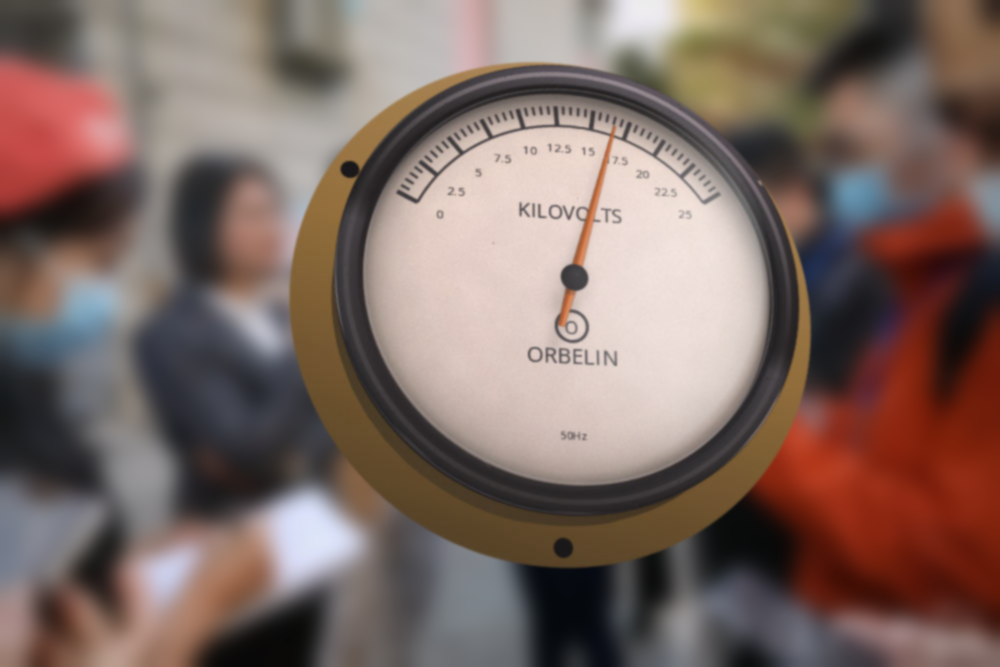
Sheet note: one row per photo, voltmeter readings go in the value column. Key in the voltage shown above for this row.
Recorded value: 16.5 kV
